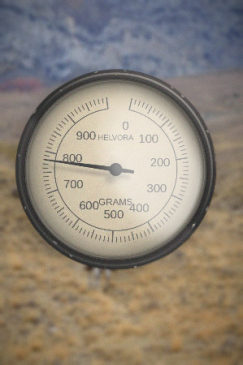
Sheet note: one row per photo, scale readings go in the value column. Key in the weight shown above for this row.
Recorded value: 780 g
